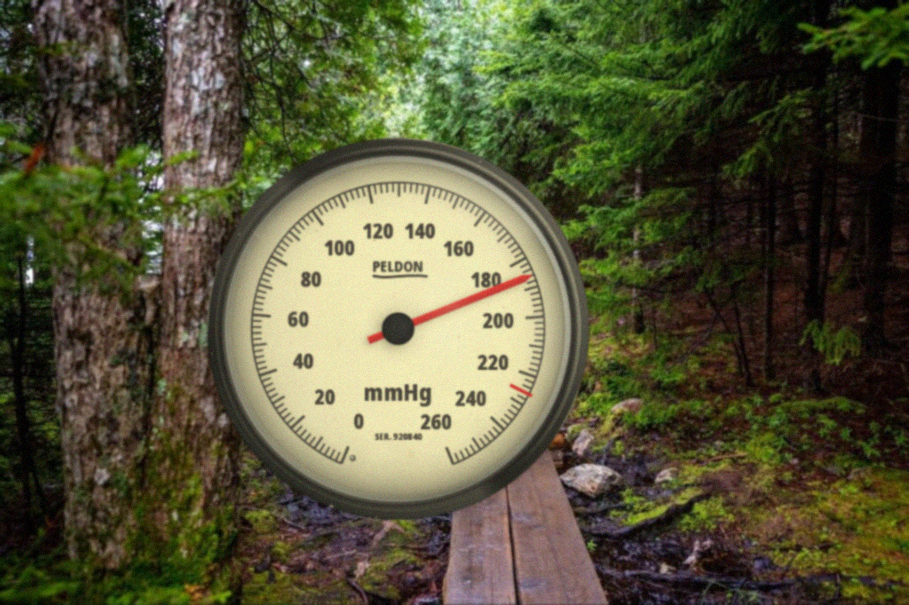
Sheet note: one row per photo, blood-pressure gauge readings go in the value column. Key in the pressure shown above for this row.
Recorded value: 186 mmHg
